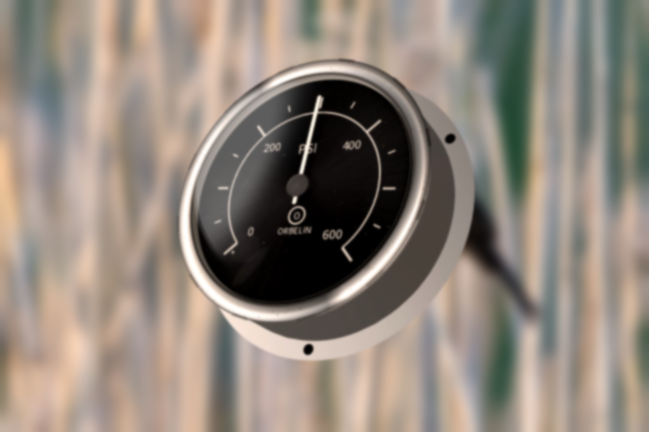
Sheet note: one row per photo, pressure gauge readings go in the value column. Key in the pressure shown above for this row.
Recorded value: 300 psi
